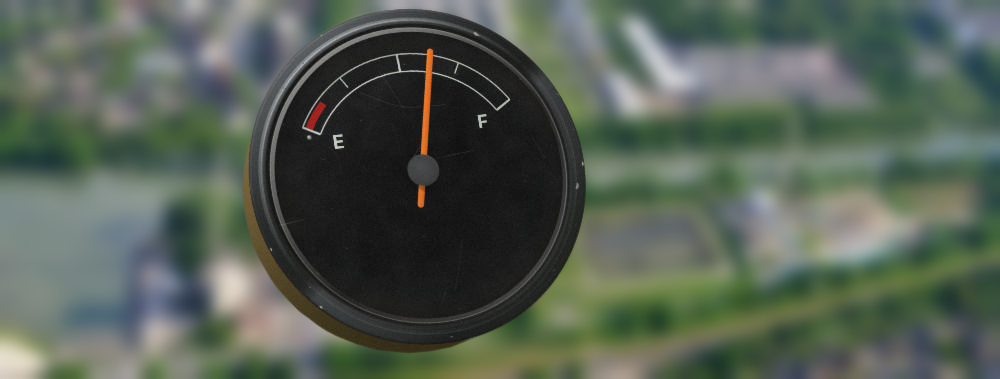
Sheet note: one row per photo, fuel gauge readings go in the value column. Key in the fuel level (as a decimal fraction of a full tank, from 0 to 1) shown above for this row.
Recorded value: 0.625
